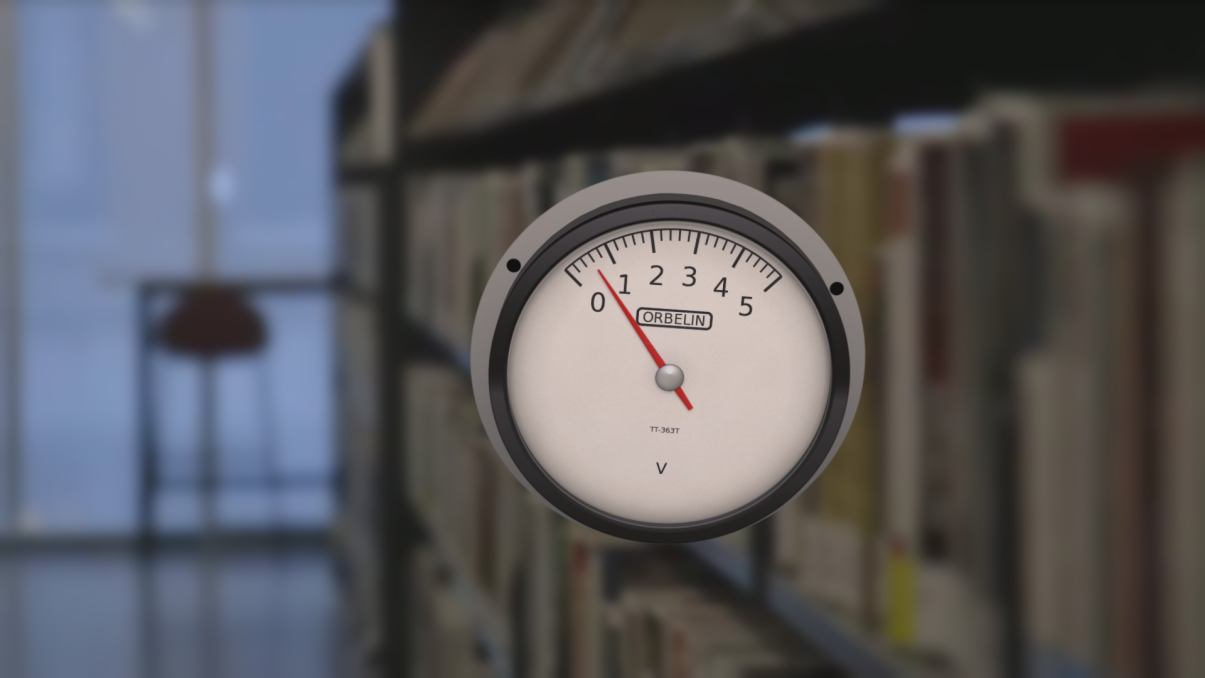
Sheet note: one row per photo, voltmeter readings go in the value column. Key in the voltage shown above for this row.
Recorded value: 0.6 V
